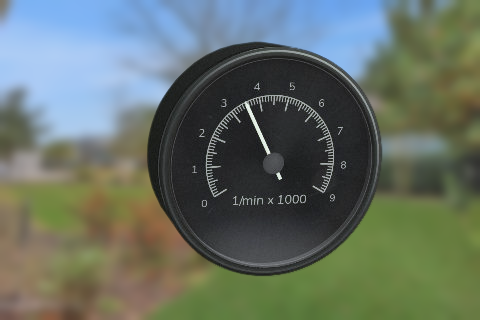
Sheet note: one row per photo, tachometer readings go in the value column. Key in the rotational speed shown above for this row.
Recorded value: 3500 rpm
